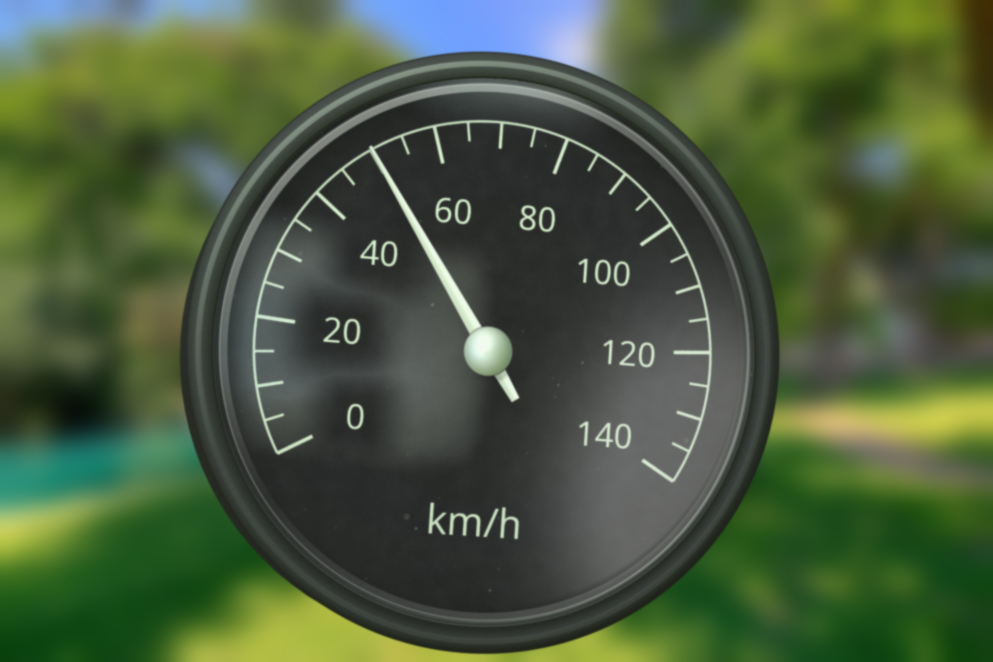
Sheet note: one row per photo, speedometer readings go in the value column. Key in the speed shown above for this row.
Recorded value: 50 km/h
